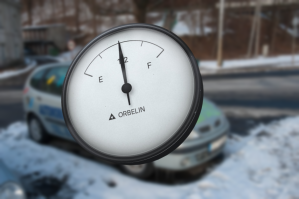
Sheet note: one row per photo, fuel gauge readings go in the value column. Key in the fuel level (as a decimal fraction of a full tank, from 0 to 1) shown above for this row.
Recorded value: 0.5
